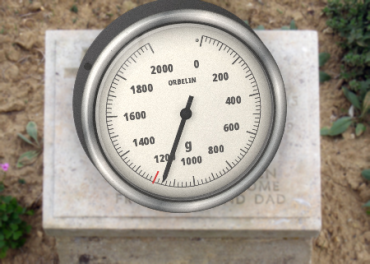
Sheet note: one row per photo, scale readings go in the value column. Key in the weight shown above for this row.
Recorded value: 1160 g
